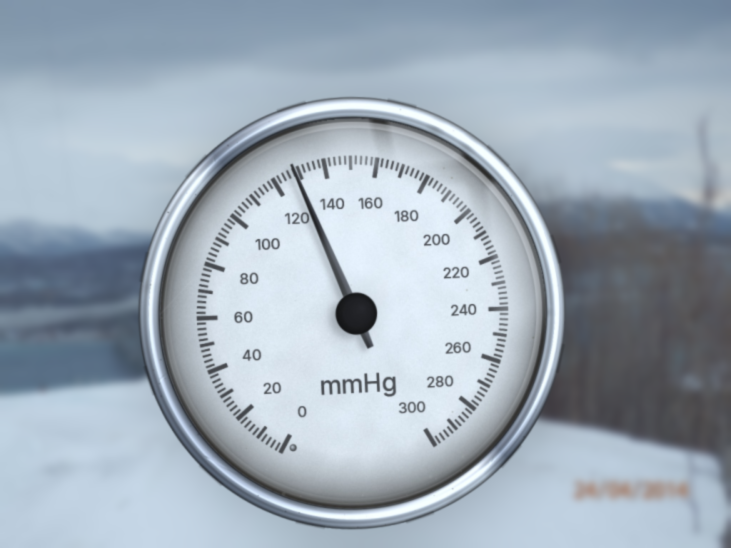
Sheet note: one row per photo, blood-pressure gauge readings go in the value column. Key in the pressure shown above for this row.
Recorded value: 128 mmHg
